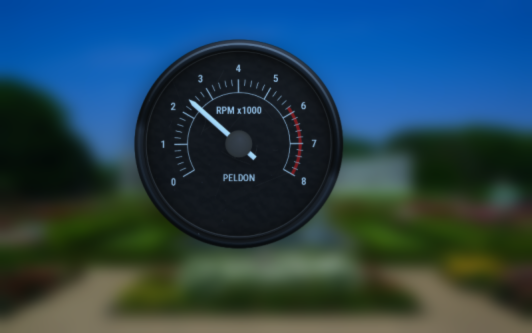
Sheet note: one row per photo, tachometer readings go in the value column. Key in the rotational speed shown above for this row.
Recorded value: 2400 rpm
